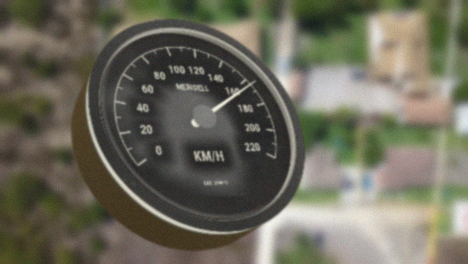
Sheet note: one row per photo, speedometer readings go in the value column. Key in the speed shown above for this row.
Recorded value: 165 km/h
